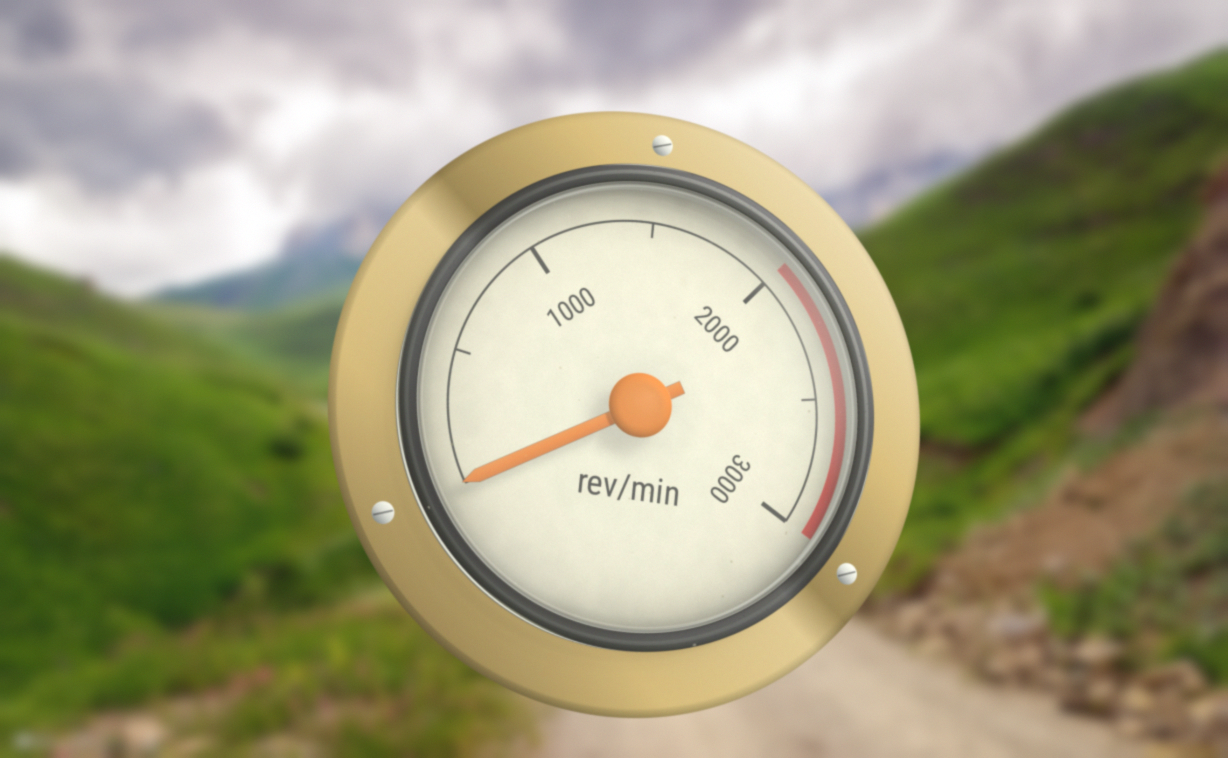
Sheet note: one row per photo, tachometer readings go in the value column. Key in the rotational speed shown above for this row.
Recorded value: 0 rpm
